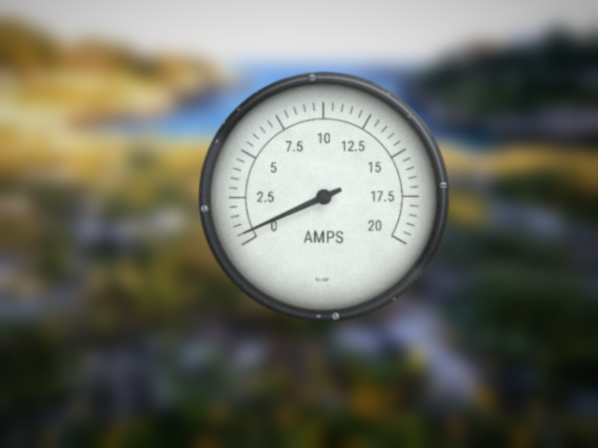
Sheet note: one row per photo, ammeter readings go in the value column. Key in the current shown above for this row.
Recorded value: 0.5 A
